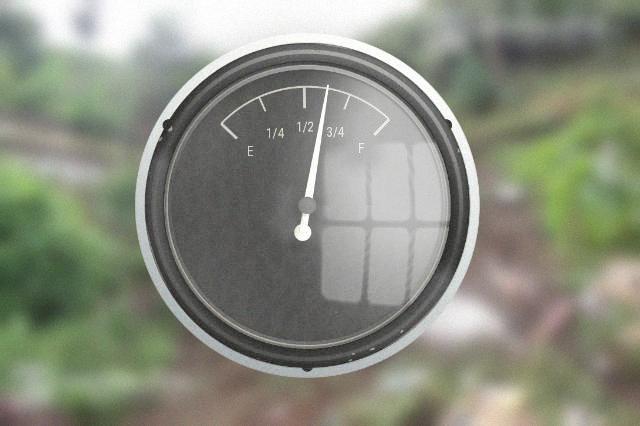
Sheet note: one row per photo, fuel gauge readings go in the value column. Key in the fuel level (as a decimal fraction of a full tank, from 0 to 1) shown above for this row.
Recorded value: 0.625
